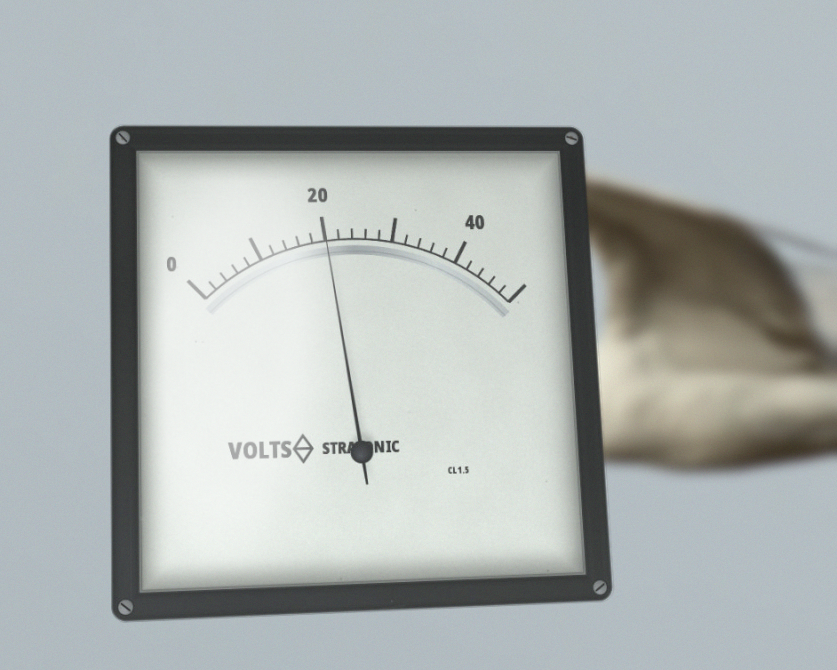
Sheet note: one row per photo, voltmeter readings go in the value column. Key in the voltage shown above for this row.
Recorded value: 20 V
